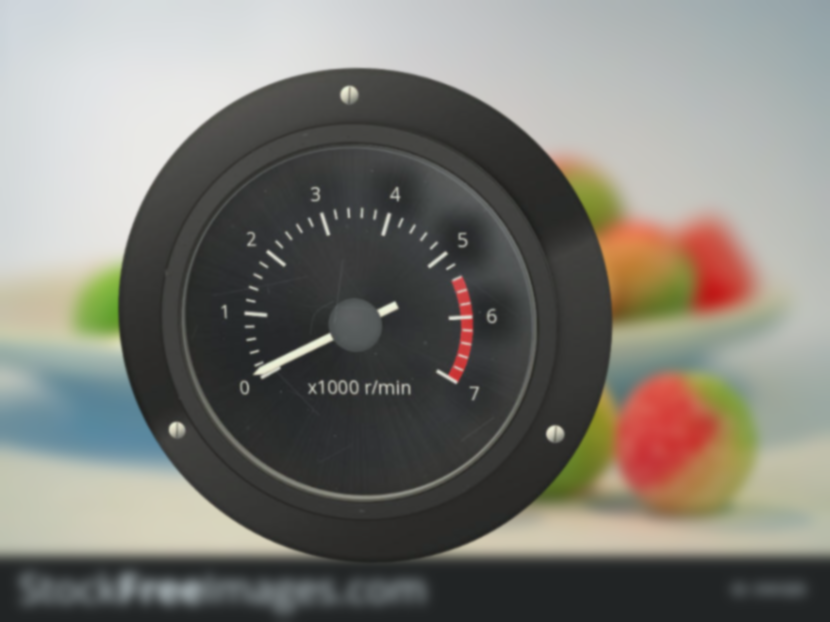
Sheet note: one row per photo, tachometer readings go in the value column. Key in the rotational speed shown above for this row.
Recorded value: 100 rpm
